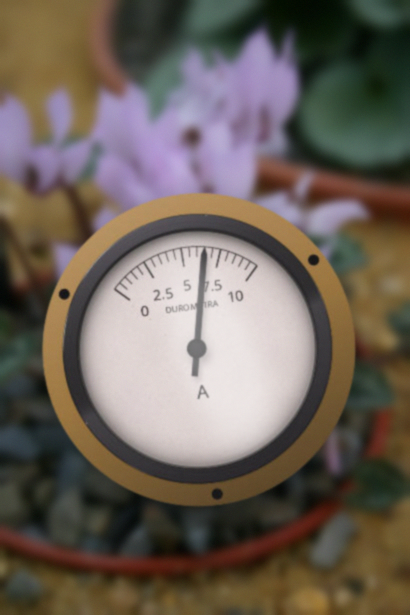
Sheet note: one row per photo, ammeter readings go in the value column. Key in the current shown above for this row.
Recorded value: 6.5 A
